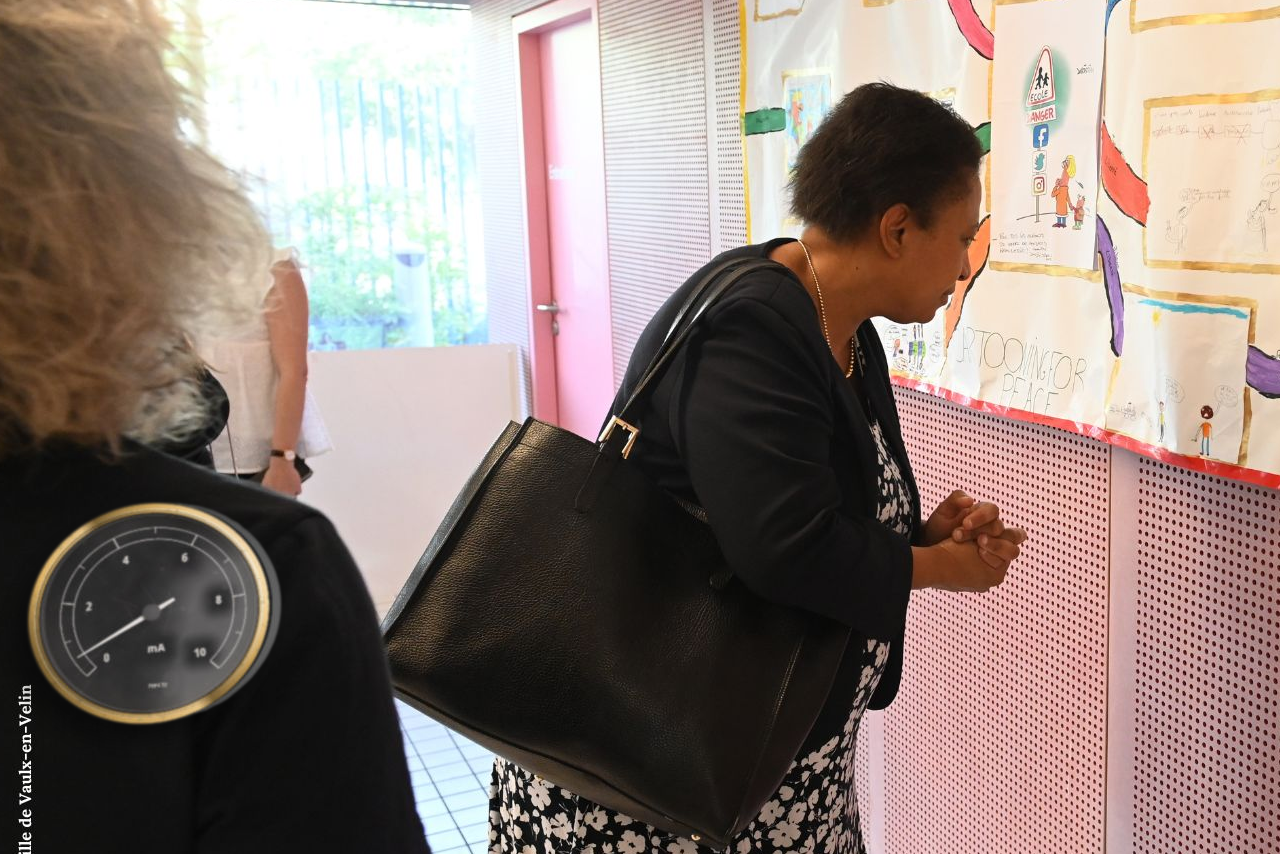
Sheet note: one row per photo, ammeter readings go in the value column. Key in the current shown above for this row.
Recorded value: 0.5 mA
